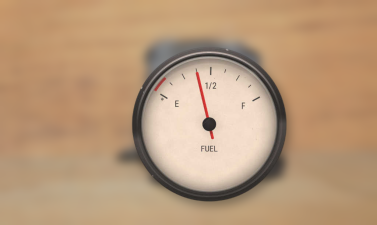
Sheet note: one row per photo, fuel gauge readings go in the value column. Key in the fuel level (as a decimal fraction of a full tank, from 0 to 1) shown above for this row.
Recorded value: 0.375
